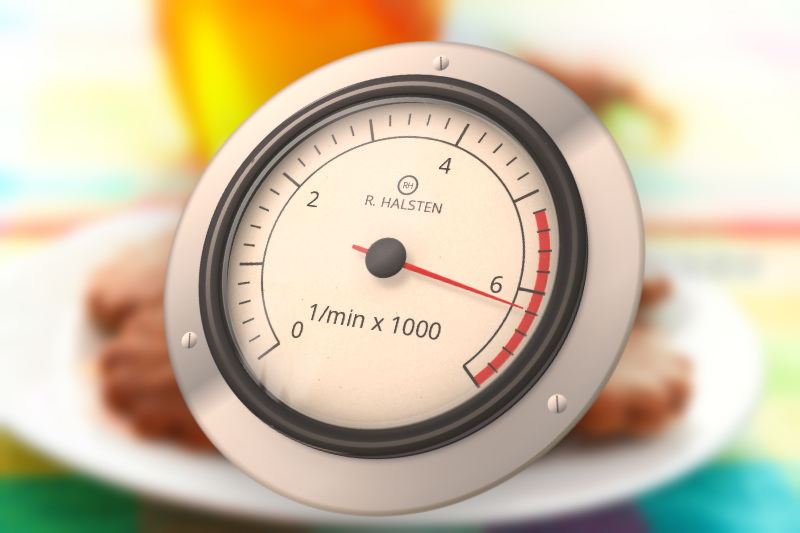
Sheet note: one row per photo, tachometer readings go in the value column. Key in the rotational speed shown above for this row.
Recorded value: 6200 rpm
